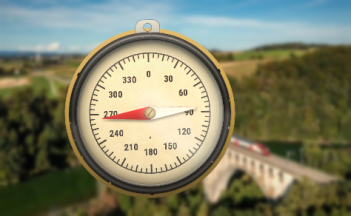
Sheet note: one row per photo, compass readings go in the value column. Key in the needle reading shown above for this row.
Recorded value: 265 °
